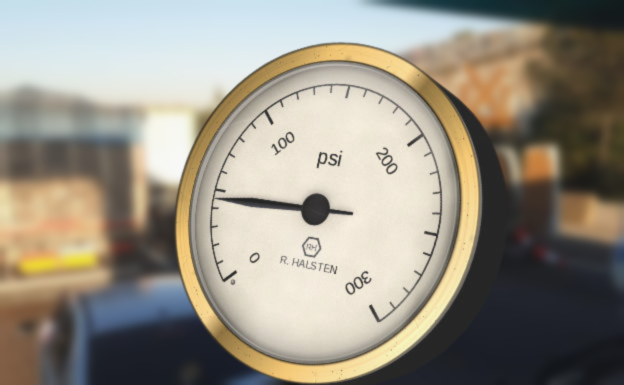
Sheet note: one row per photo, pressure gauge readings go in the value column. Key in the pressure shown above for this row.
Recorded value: 45 psi
